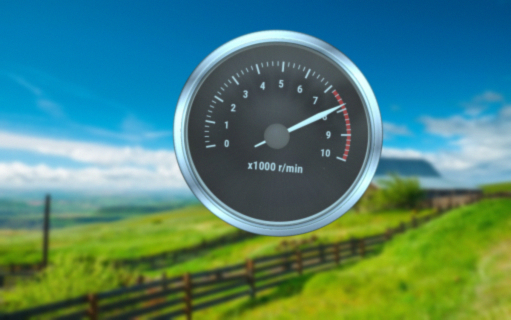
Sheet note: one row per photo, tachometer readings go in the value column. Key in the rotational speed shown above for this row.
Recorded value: 7800 rpm
